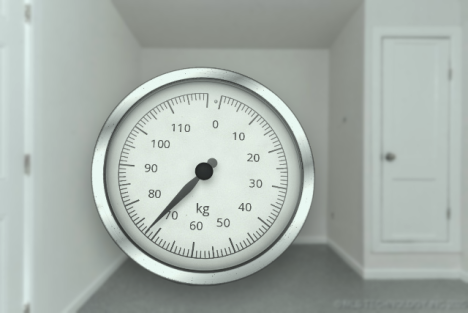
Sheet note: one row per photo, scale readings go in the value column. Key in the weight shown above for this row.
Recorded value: 72 kg
